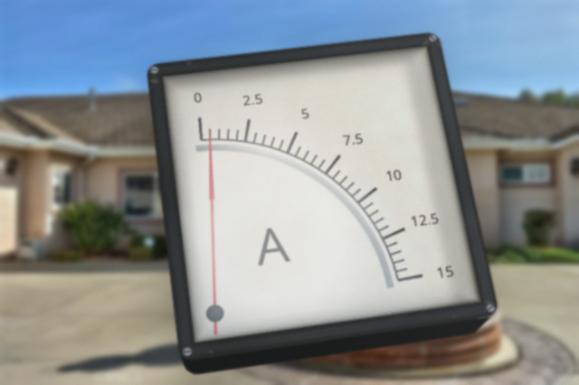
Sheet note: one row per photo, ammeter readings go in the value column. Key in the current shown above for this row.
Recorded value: 0.5 A
